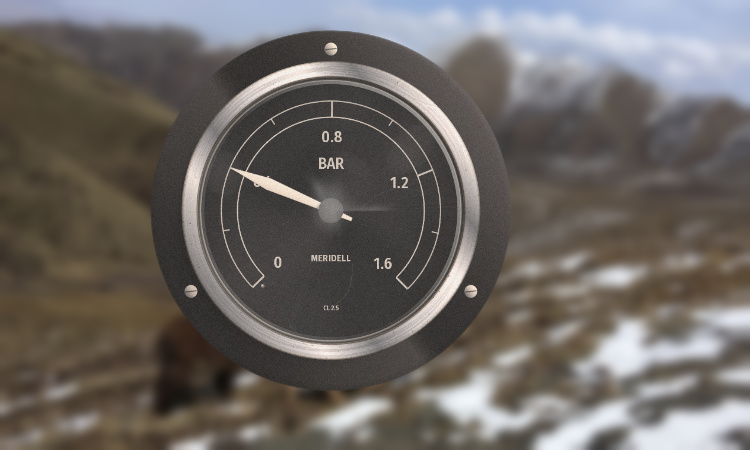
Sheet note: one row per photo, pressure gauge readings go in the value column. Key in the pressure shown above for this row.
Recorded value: 0.4 bar
